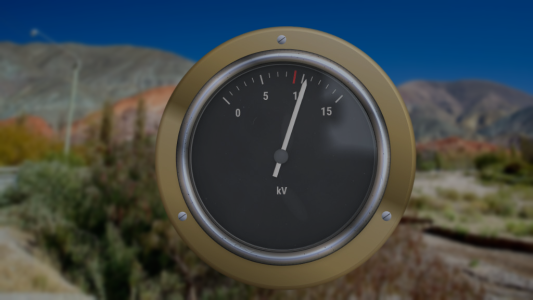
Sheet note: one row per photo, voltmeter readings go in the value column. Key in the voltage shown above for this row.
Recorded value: 10.5 kV
